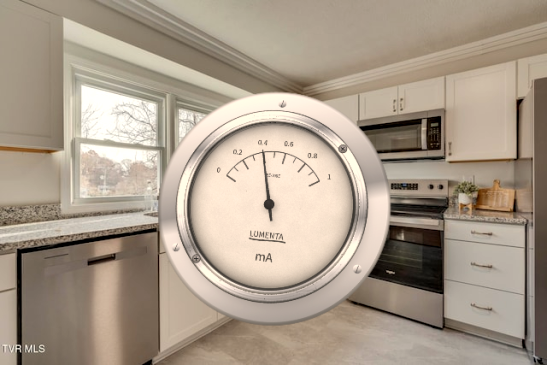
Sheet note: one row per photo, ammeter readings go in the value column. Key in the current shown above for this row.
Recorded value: 0.4 mA
